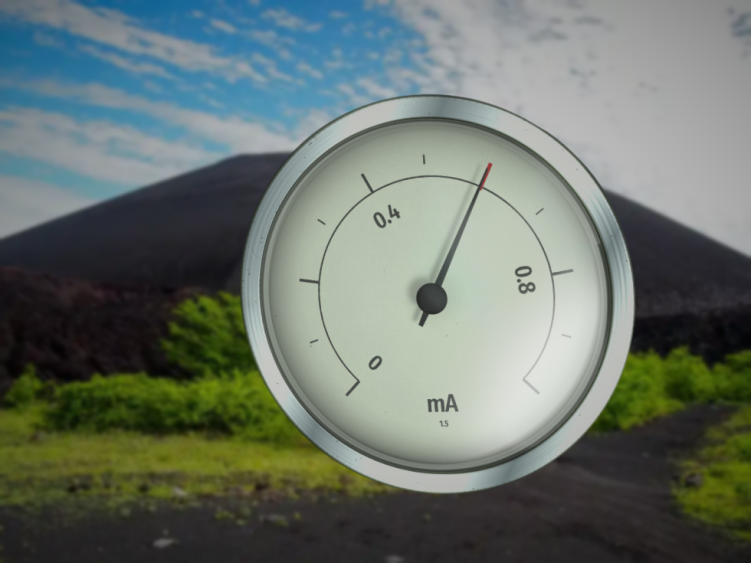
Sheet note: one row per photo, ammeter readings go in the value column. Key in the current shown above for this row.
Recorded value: 0.6 mA
